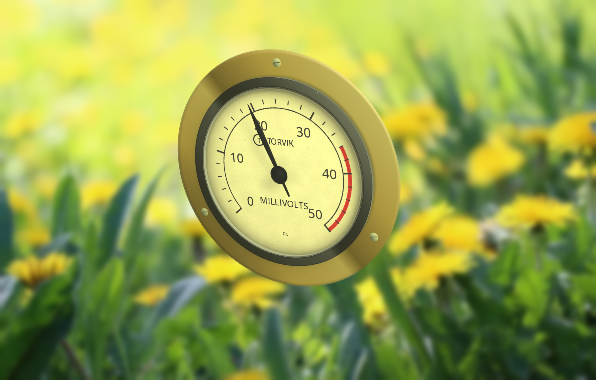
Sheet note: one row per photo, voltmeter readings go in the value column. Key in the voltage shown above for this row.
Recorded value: 20 mV
